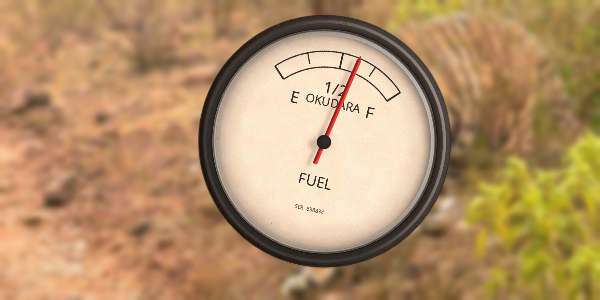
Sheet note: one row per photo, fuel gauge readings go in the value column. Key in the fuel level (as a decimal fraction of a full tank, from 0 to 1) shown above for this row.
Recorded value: 0.625
